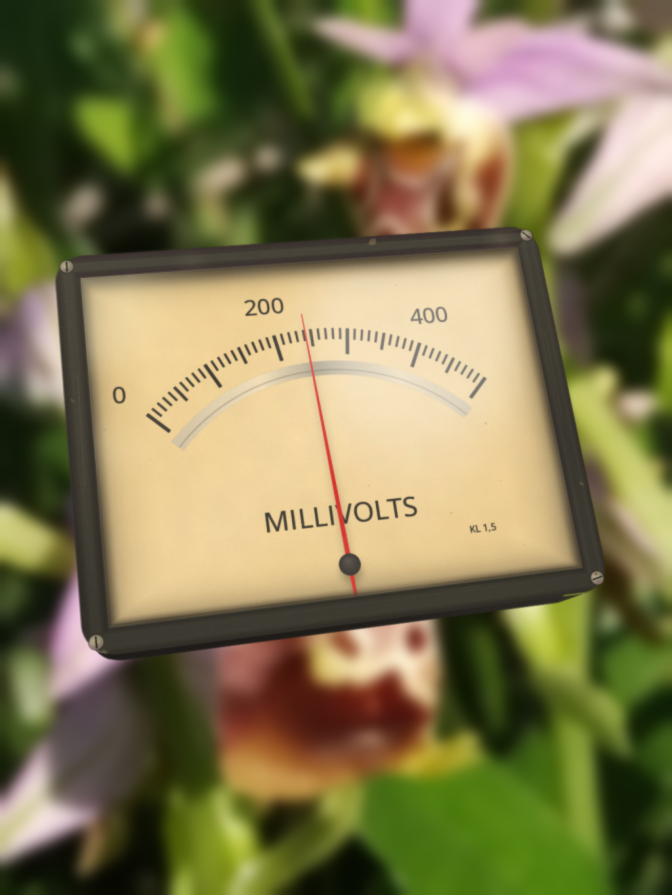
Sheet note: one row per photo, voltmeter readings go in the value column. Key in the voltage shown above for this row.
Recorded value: 240 mV
